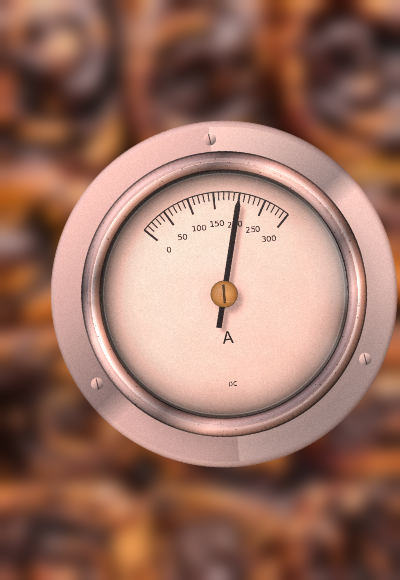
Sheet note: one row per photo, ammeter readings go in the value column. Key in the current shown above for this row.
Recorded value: 200 A
